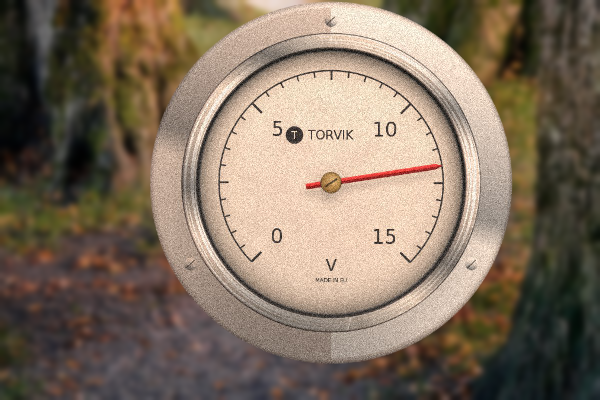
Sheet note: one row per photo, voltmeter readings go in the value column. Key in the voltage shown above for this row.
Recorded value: 12 V
